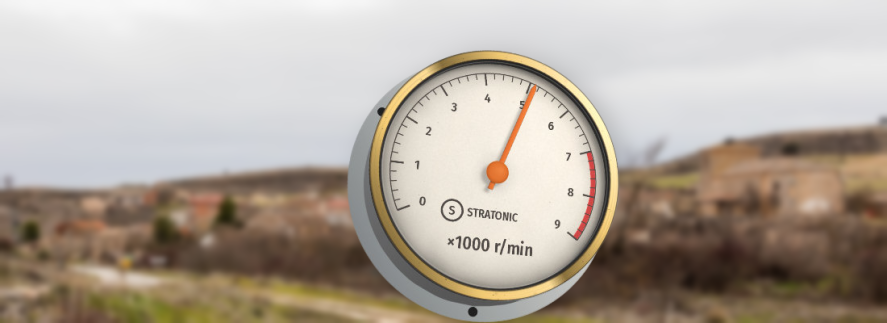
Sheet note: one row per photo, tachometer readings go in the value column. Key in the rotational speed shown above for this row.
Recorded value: 5100 rpm
